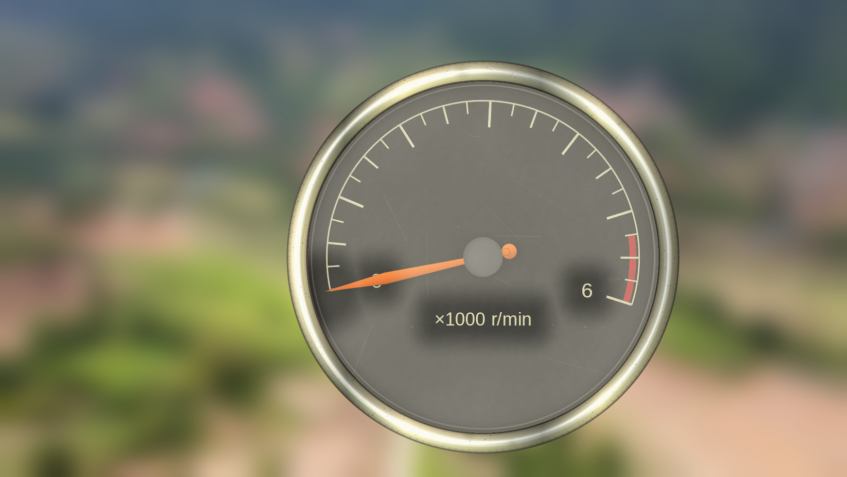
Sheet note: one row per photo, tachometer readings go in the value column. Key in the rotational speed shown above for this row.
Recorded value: 0 rpm
